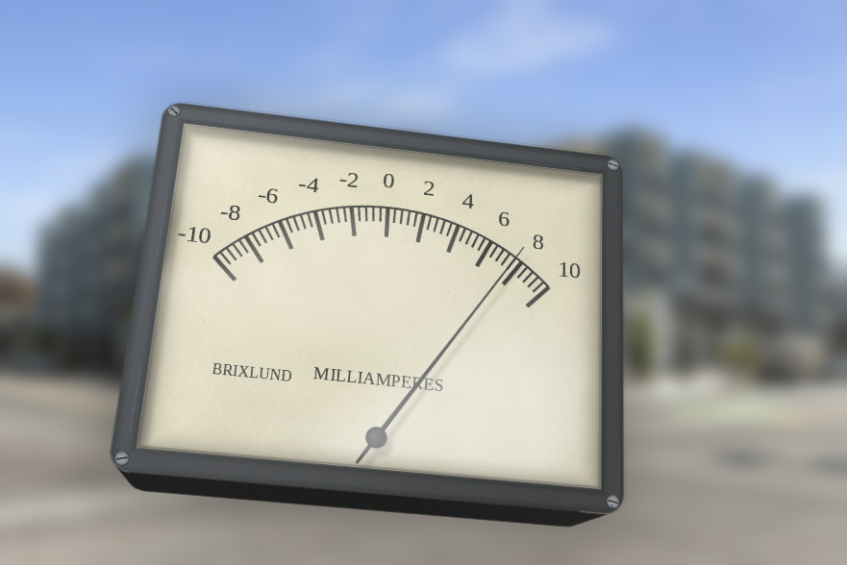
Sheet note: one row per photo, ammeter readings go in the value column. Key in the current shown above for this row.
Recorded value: 7.6 mA
